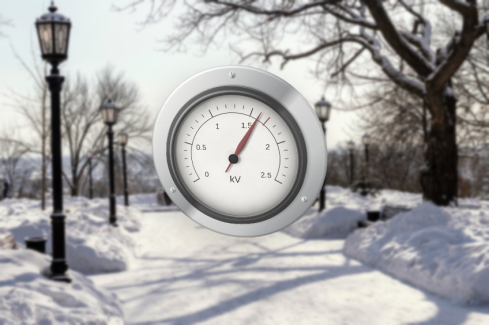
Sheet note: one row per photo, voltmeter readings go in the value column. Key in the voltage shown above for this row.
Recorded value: 1.6 kV
